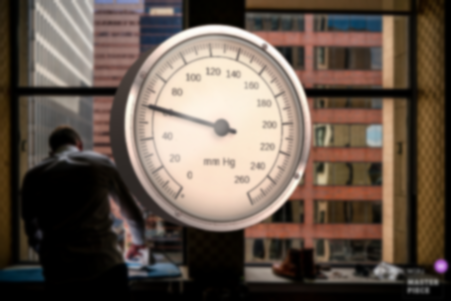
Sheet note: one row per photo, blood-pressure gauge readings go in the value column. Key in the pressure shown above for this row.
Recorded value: 60 mmHg
